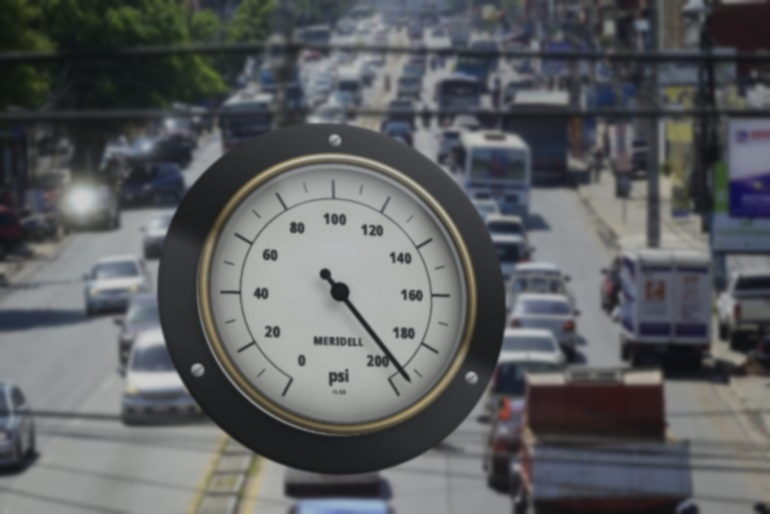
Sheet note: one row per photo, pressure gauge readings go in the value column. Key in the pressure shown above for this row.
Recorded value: 195 psi
